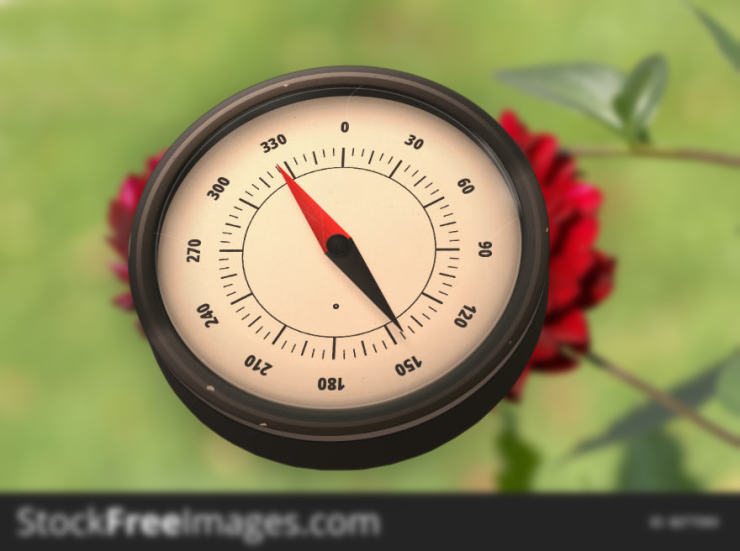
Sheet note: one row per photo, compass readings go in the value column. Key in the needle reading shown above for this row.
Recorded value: 325 °
